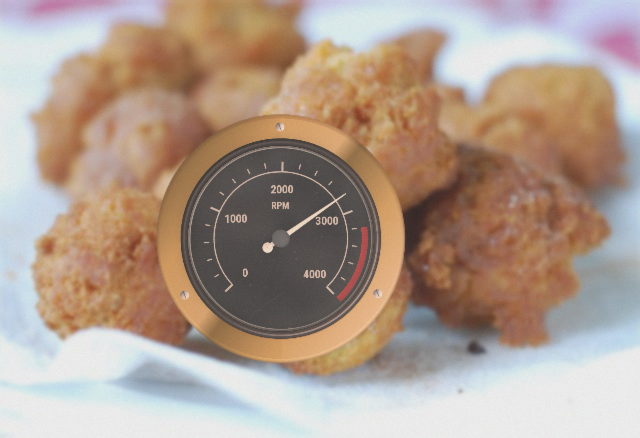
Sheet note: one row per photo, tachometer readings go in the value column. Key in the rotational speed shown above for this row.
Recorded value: 2800 rpm
